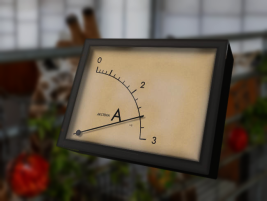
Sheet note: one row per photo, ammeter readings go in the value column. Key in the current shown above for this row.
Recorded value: 2.6 A
